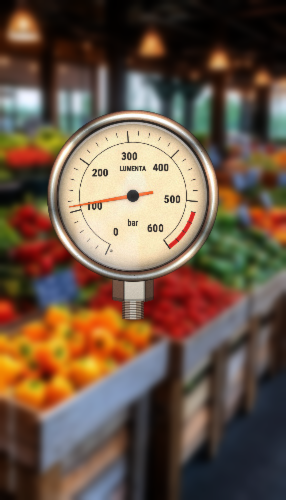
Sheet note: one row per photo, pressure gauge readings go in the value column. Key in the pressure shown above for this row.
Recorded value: 110 bar
